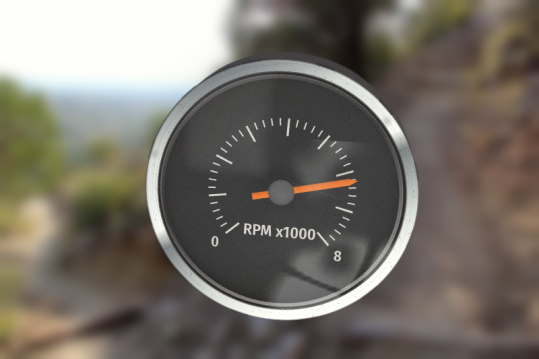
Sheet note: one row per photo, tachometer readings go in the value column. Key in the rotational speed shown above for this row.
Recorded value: 6200 rpm
